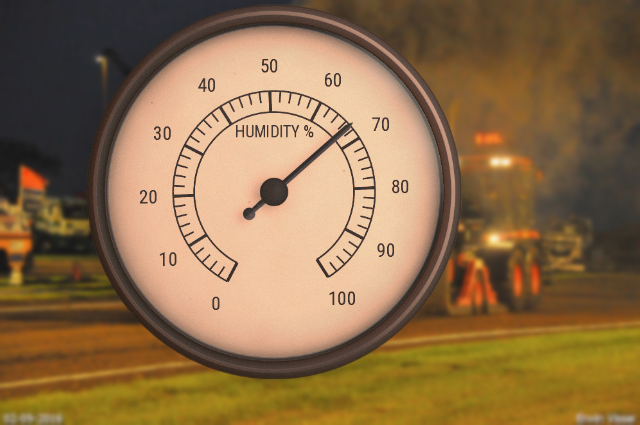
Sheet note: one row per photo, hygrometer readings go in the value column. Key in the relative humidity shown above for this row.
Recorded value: 67 %
